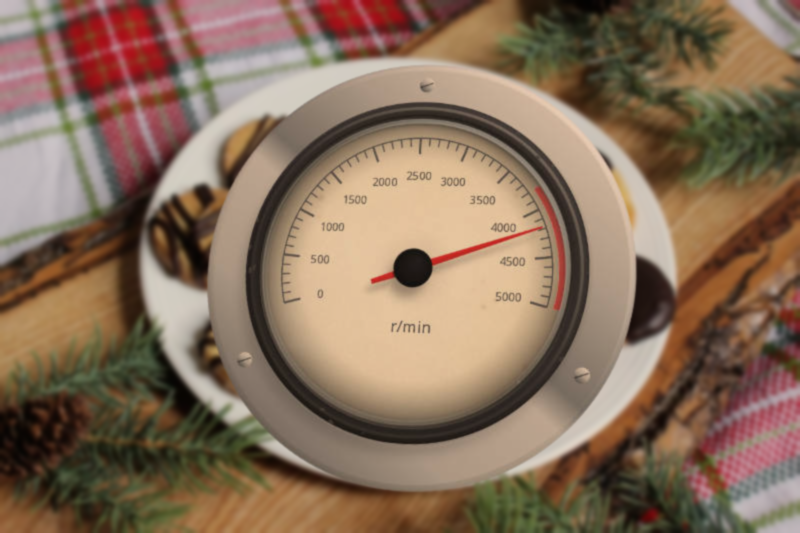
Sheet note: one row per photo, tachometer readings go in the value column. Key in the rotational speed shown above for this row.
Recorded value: 4200 rpm
